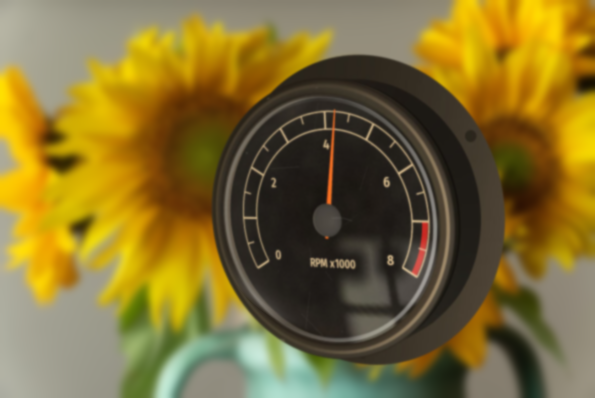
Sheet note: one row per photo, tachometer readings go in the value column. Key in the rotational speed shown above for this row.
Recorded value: 4250 rpm
